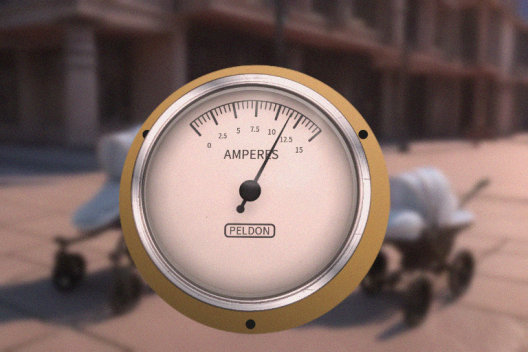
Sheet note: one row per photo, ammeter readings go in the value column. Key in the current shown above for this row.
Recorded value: 11.5 A
